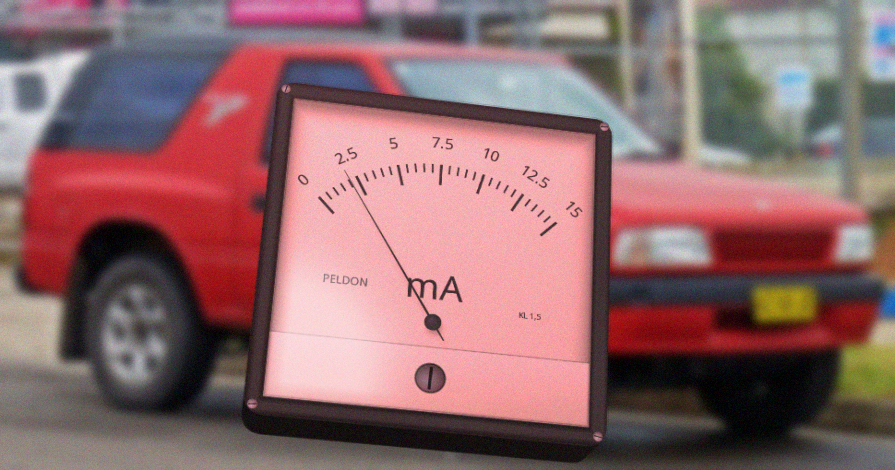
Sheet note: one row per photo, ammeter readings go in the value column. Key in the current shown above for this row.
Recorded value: 2 mA
